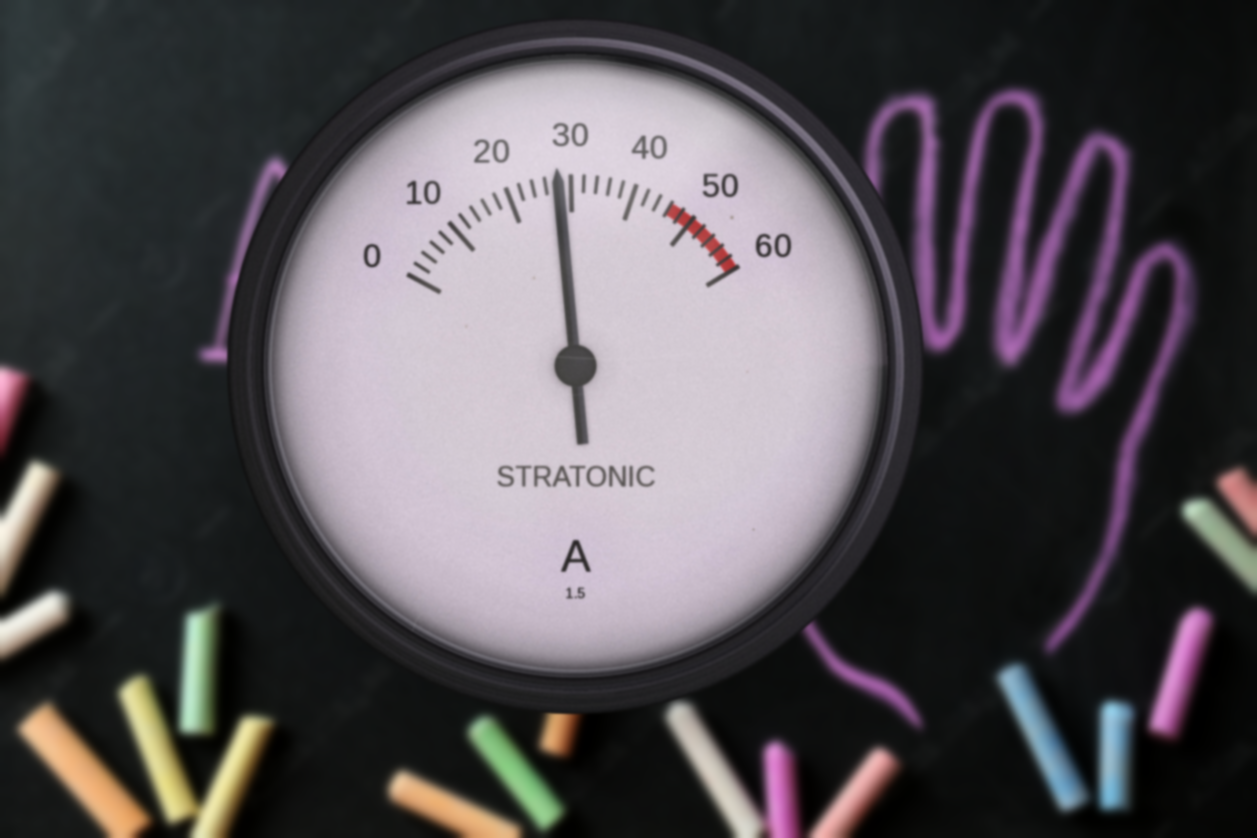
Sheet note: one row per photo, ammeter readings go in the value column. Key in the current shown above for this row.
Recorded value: 28 A
